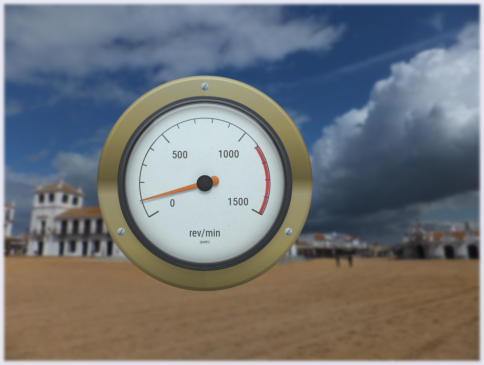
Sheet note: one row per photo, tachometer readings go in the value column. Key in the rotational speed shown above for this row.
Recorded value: 100 rpm
